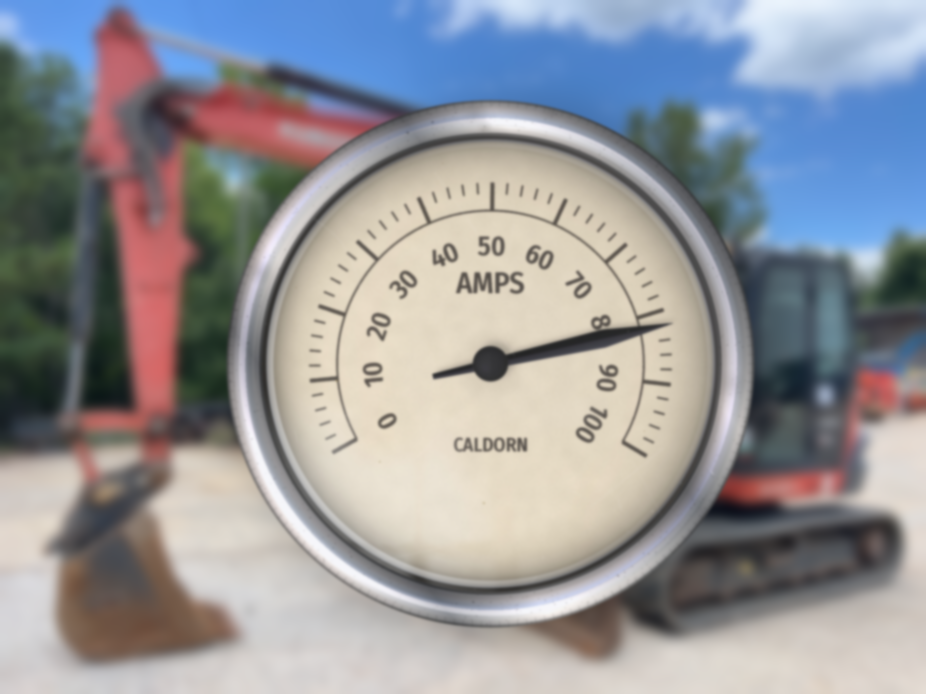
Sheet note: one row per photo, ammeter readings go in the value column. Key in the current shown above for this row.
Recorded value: 82 A
